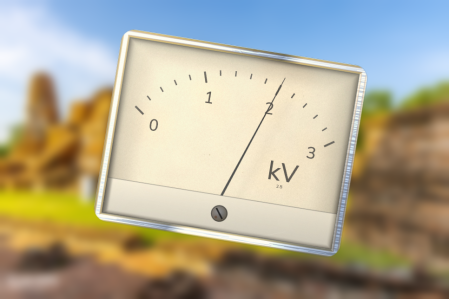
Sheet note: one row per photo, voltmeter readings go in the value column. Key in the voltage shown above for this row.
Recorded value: 2 kV
